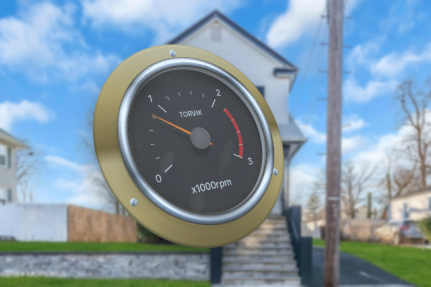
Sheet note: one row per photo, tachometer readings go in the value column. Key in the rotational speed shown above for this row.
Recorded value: 800 rpm
